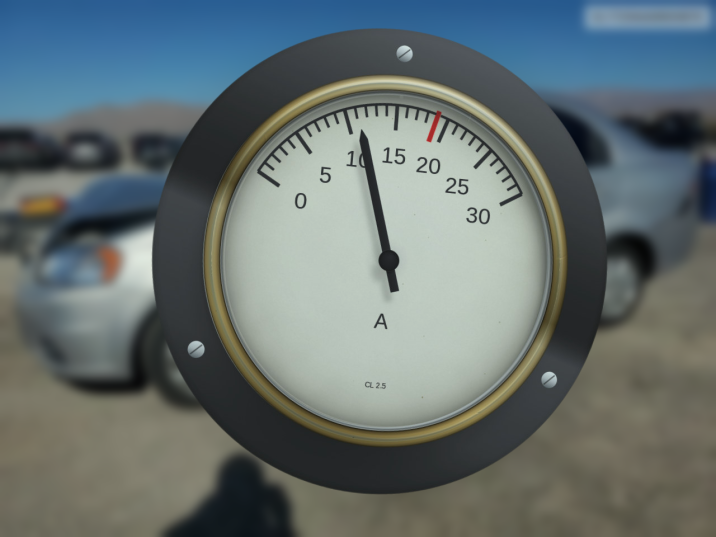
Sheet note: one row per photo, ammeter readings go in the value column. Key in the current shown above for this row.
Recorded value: 11 A
